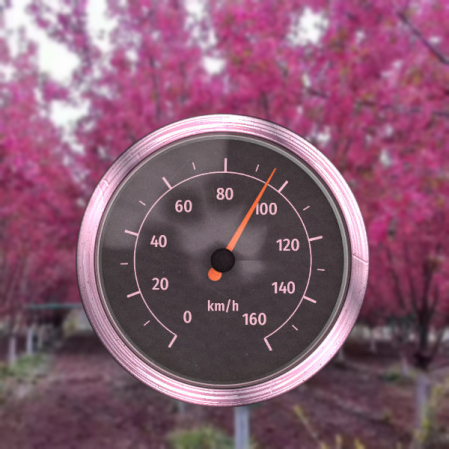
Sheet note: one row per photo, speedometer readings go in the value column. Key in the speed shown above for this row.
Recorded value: 95 km/h
